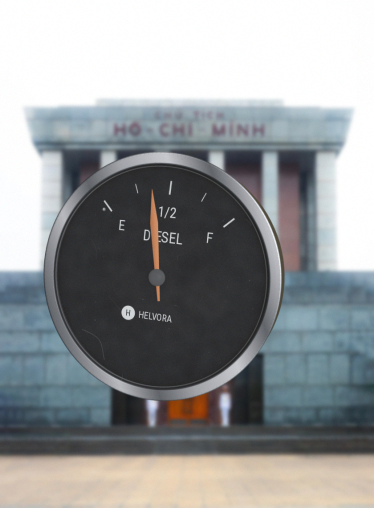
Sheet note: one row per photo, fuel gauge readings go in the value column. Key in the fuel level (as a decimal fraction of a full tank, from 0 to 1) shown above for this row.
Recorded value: 0.375
